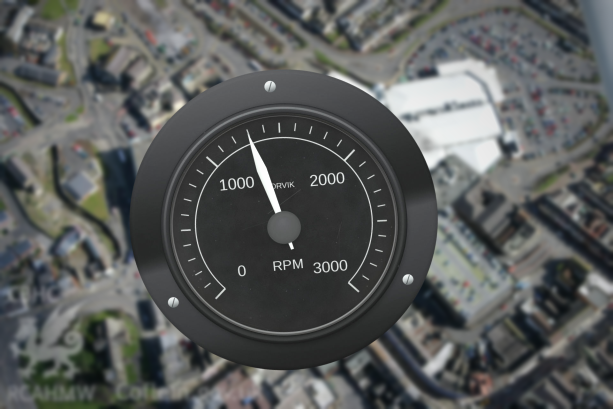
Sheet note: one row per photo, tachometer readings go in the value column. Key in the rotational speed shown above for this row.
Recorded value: 1300 rpm
